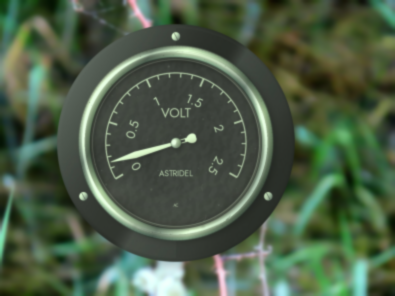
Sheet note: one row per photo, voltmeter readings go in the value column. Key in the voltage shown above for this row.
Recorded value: 0.15 V
